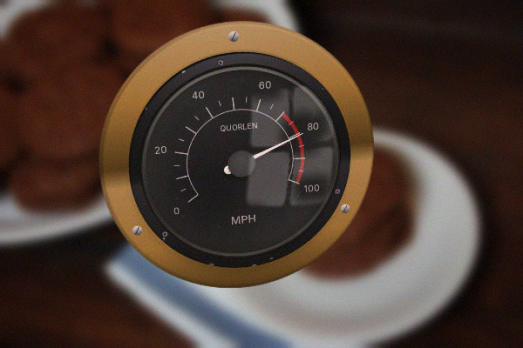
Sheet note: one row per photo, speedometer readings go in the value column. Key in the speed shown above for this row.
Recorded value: 80 mph
